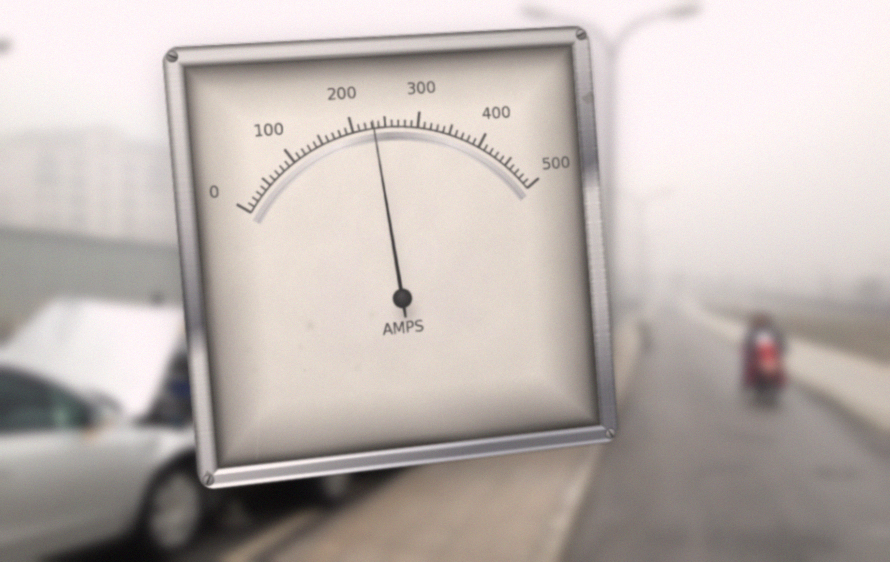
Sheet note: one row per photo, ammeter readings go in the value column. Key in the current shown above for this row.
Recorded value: 230 A
